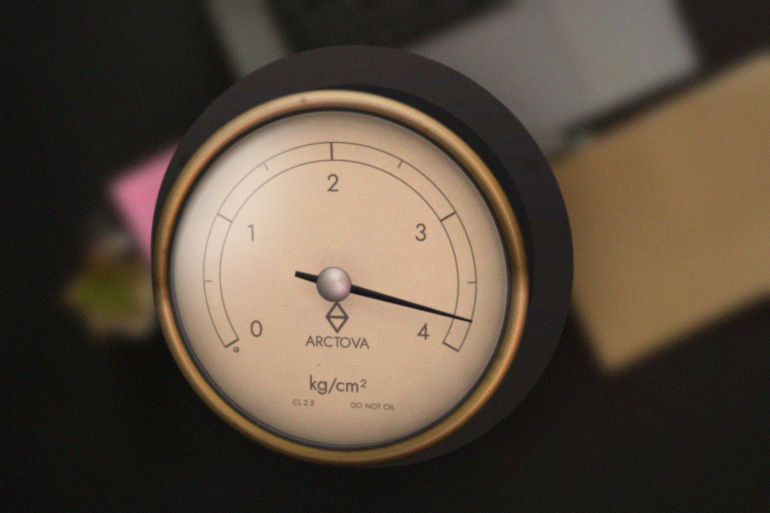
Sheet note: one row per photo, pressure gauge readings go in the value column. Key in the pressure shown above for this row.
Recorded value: 3.75 kg/cm²
